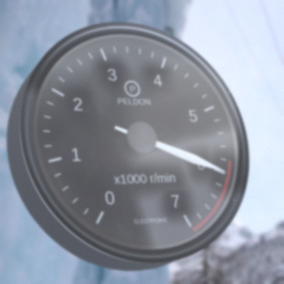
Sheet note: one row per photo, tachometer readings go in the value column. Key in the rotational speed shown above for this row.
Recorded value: 6000 rpm
